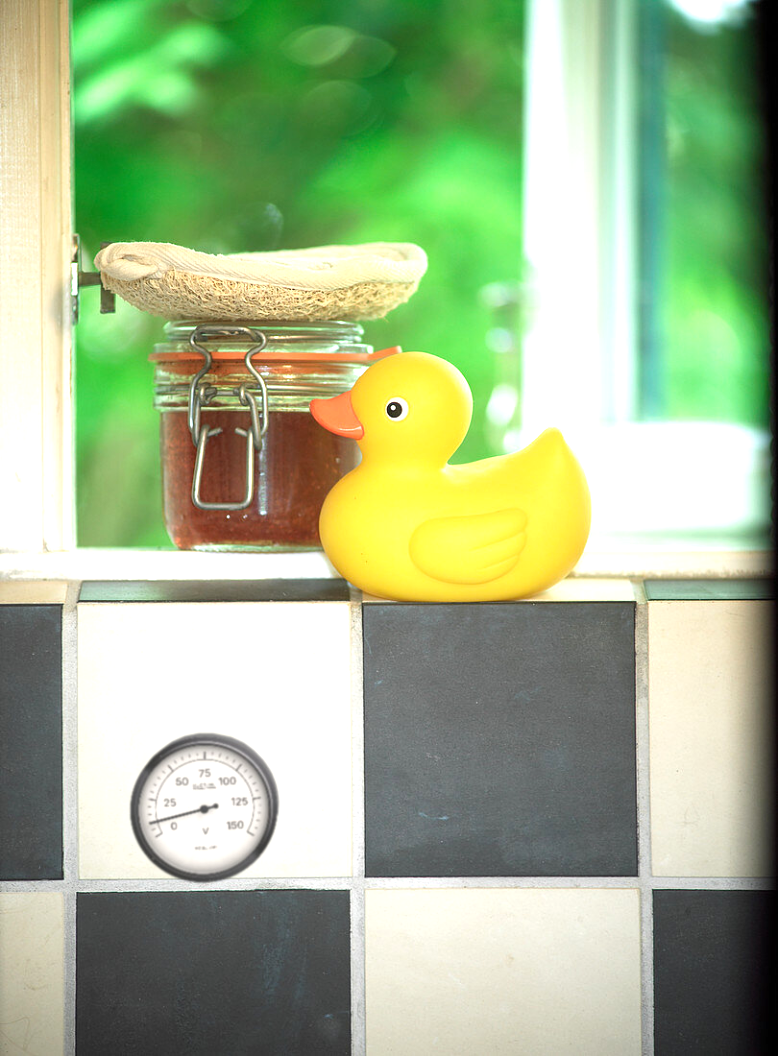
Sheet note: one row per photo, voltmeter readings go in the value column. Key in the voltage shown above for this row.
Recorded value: 10 V
